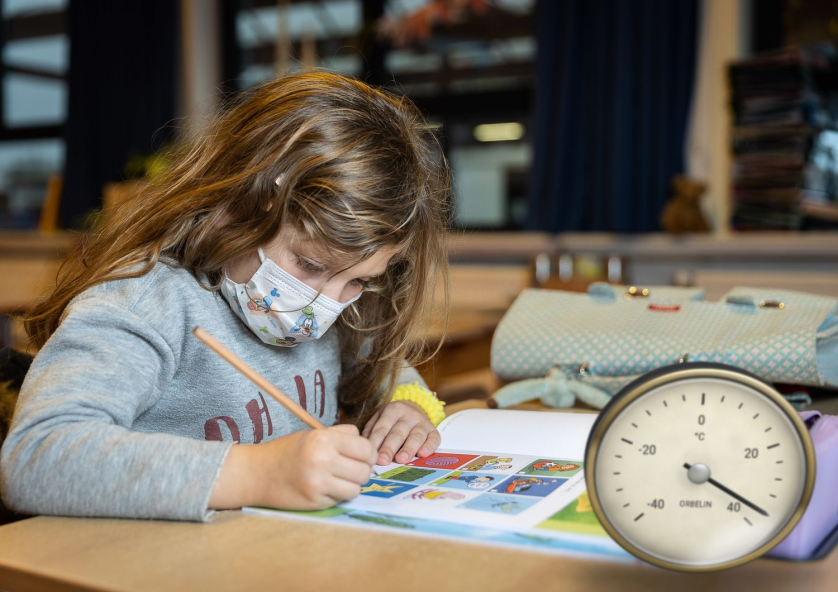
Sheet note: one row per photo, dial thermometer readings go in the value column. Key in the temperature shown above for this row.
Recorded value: 36 °C
